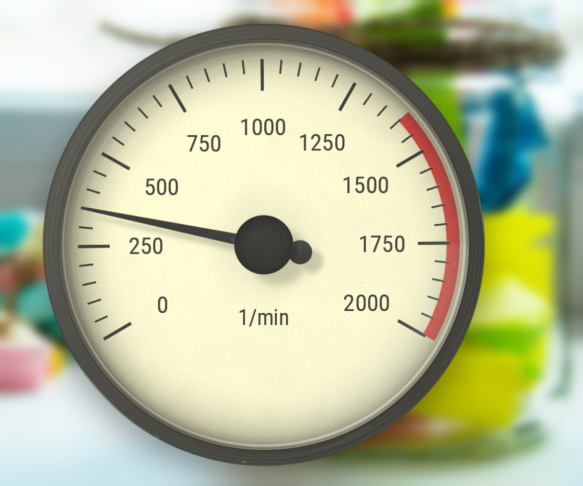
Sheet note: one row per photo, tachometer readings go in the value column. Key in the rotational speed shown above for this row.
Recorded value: 350 rpm
